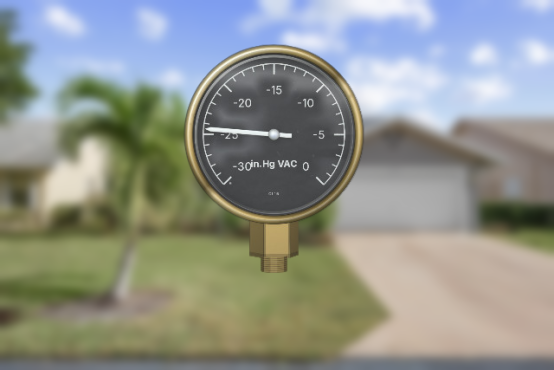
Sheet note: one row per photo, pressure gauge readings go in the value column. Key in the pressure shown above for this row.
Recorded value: -24.5 inHg
